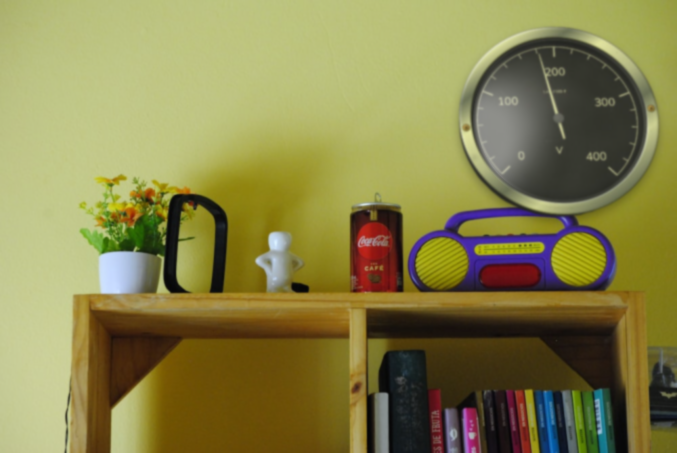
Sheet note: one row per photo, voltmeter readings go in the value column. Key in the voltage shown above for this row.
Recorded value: 180 V
